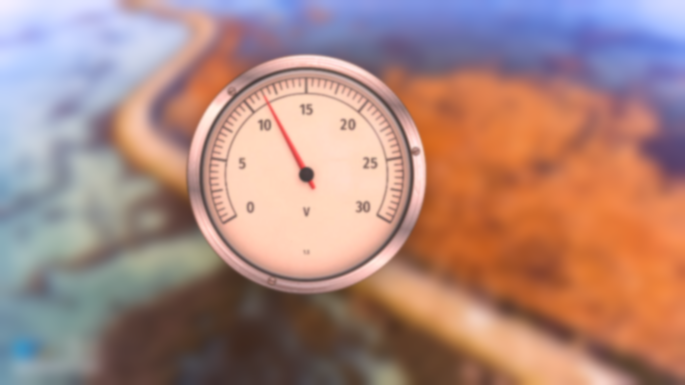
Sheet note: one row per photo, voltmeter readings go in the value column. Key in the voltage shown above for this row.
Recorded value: 11.5 V
